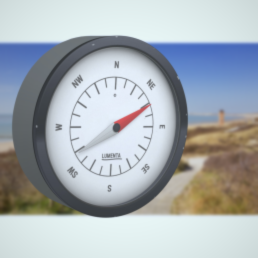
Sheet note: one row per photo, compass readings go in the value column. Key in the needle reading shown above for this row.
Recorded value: 60 °
